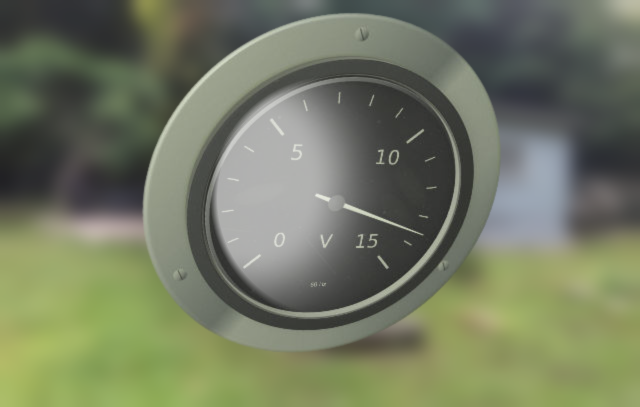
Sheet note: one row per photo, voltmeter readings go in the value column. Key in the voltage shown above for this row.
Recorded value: 13.5 V
